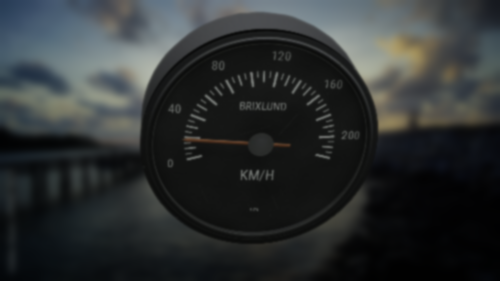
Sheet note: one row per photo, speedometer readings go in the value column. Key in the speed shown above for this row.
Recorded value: 20 km/h
